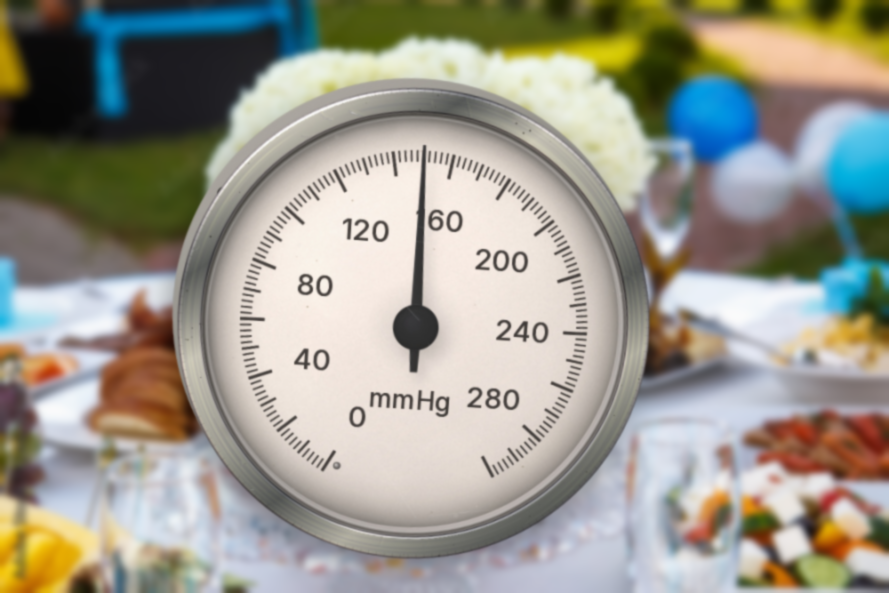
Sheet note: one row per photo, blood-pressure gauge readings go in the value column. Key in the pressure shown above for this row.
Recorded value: 150 mmHg
